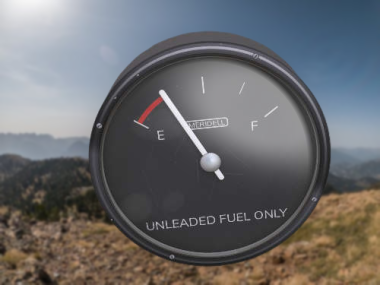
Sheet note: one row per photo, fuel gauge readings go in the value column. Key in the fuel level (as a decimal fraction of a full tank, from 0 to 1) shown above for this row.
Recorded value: 0.25
